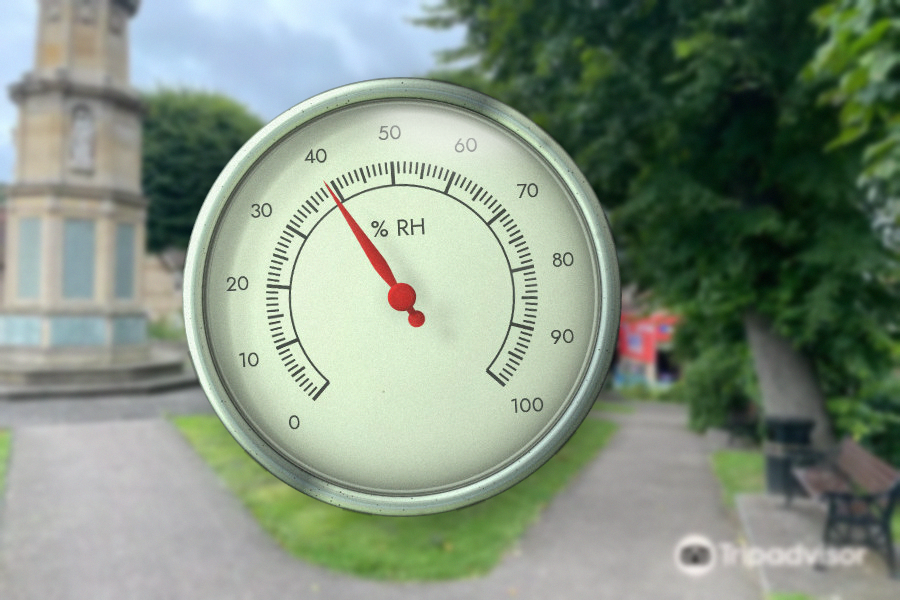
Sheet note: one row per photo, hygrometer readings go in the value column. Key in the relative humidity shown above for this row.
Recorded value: 39 %
